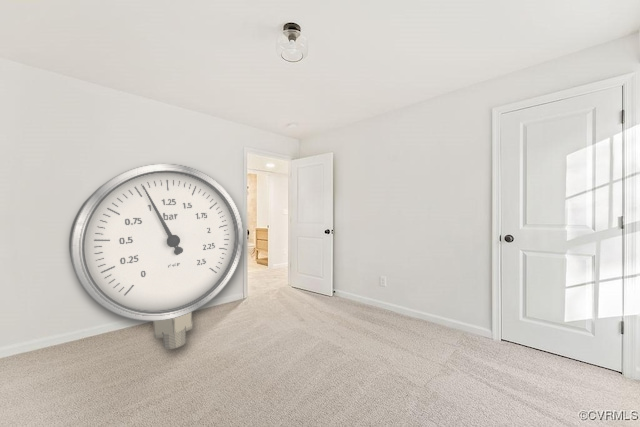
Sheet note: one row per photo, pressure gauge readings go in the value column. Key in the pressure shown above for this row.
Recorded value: 1.05 bar
